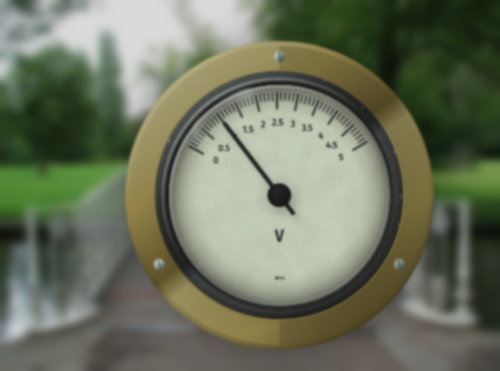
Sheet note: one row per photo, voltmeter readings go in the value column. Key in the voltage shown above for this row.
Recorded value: 1 V
